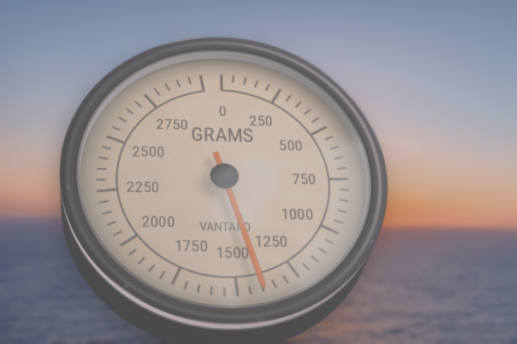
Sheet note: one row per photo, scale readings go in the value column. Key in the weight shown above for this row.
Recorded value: 1400 g
